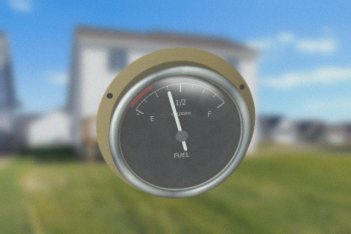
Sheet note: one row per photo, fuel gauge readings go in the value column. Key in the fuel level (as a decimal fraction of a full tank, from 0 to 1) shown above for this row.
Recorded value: 0.375
